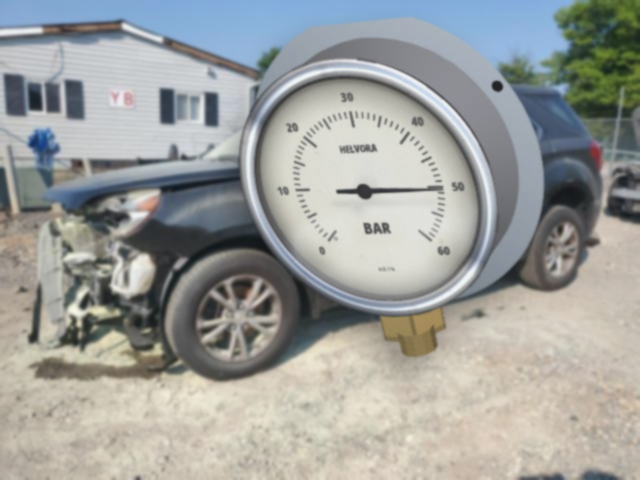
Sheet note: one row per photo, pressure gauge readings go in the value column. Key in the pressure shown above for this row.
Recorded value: 50 bar
